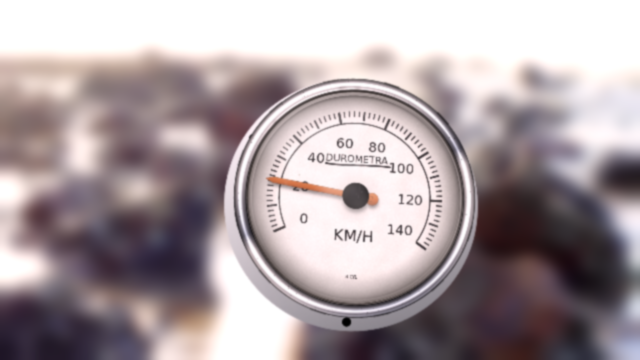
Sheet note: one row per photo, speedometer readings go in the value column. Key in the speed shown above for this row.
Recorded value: 20 km/h
